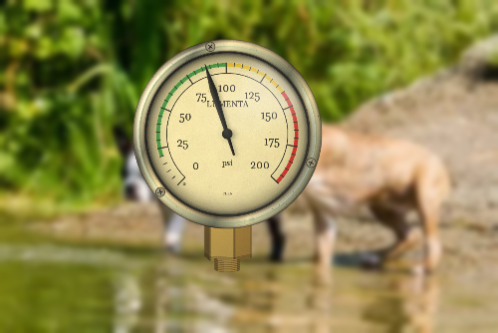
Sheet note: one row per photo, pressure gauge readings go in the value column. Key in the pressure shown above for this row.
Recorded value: 87.5 psi
